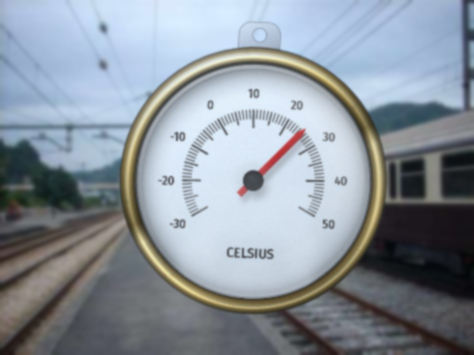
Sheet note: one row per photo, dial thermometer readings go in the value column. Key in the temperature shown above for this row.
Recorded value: 25 °C
